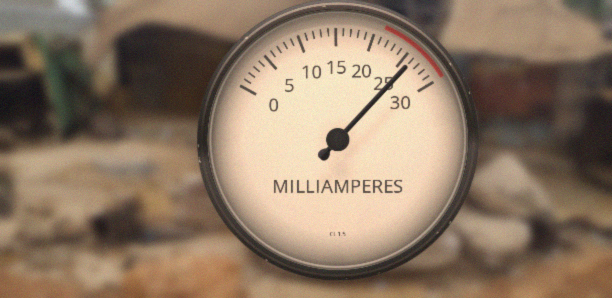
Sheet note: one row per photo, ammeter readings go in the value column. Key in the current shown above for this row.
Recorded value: 26 mA
